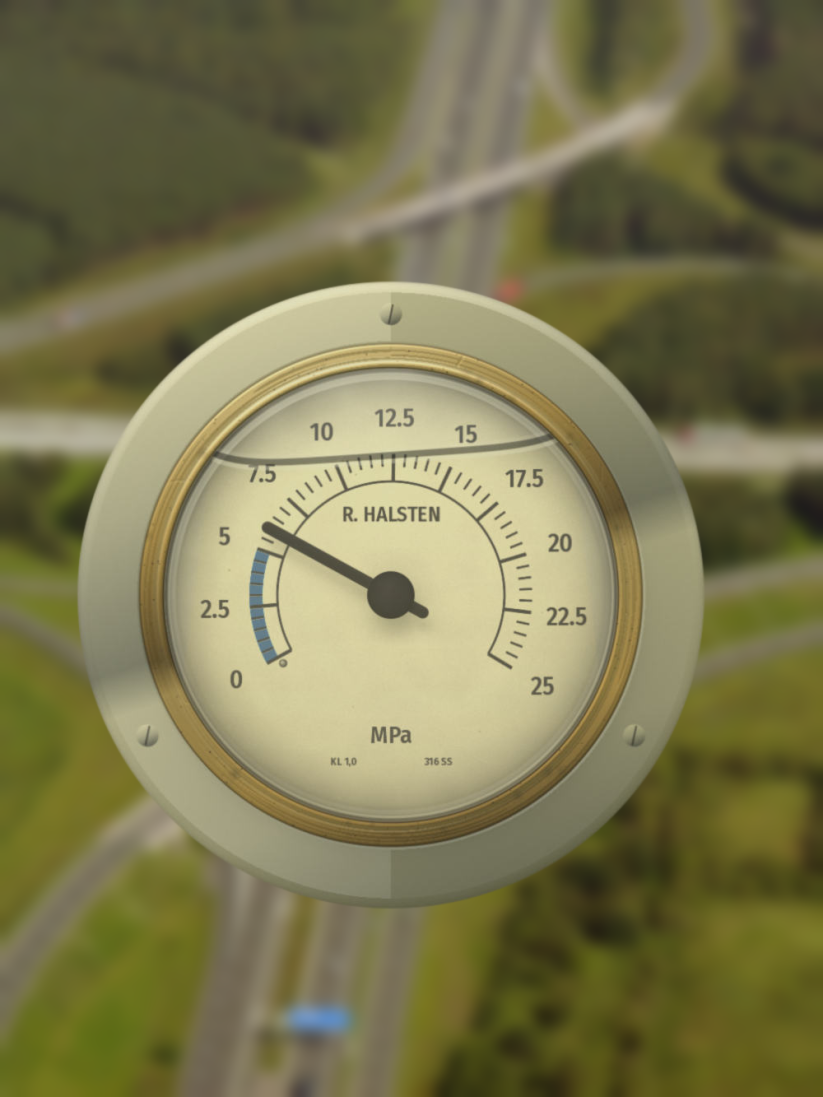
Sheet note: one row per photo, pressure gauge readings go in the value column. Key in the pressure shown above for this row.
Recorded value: 6 MPa
